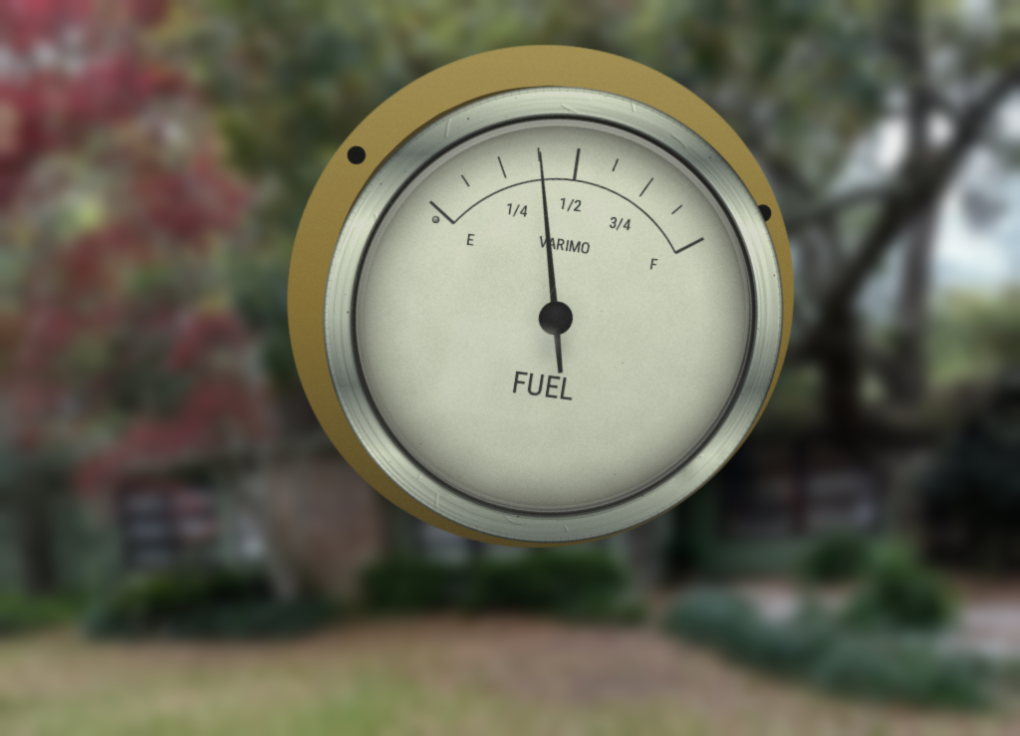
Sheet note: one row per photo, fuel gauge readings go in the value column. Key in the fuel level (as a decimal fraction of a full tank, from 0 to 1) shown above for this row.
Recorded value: 0.375
